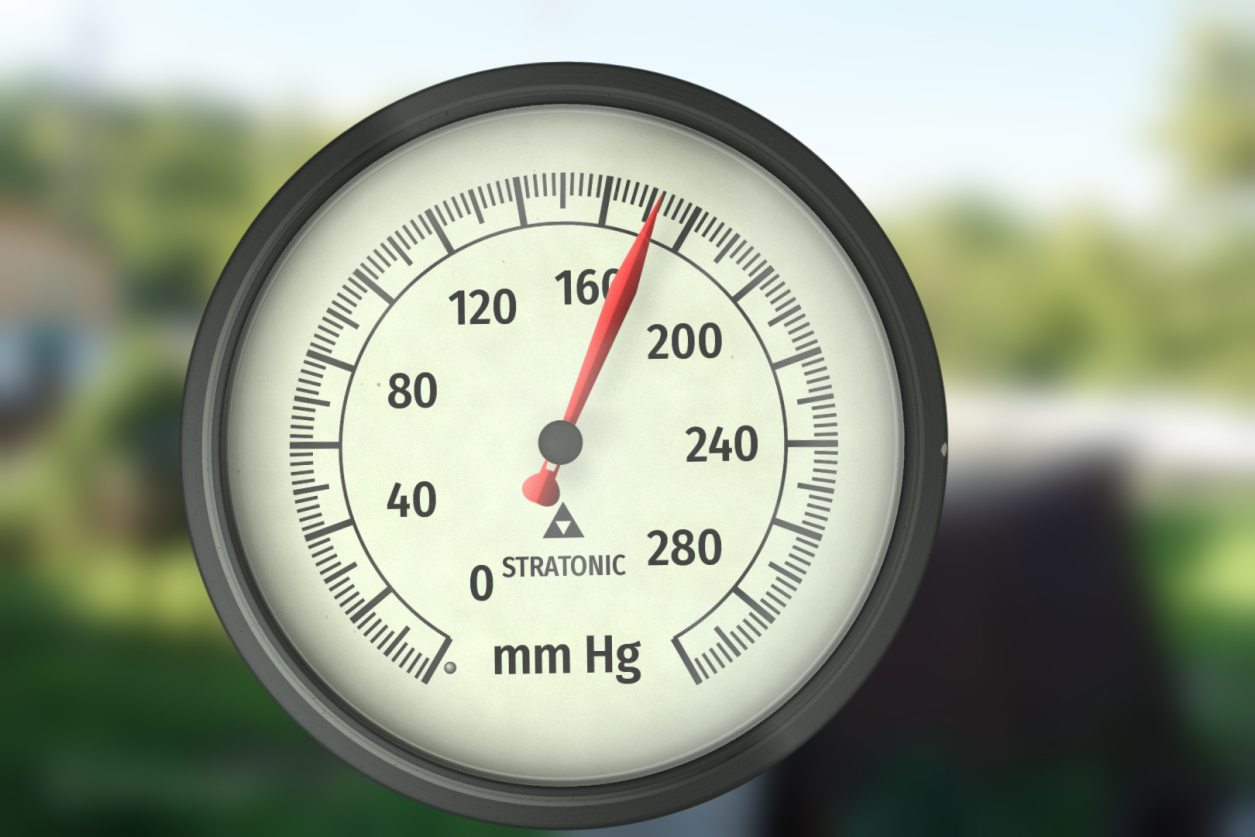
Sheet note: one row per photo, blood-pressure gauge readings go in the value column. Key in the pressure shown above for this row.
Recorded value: 172 mmHg
